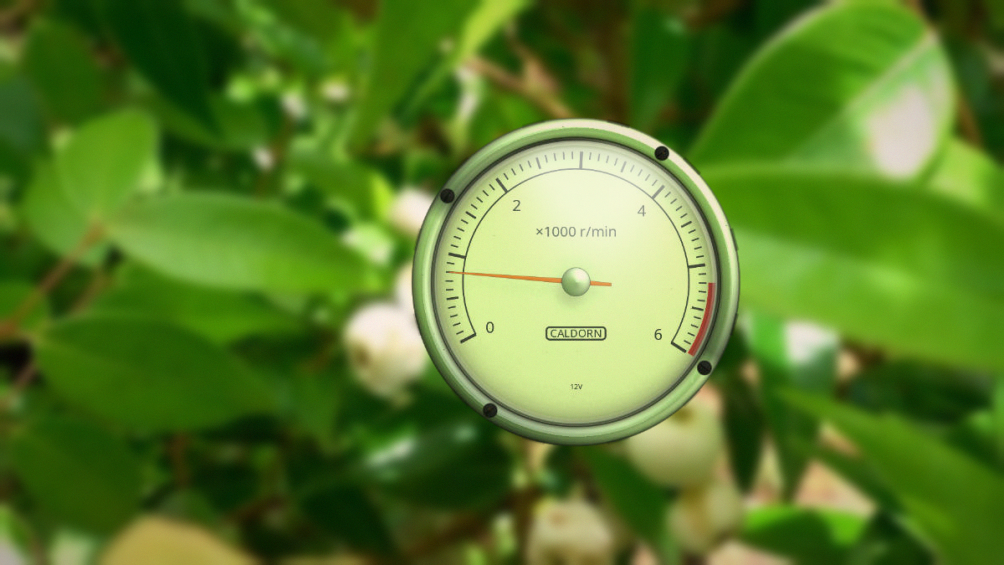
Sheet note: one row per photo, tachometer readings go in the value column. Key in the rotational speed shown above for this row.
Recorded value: 800 rpm
